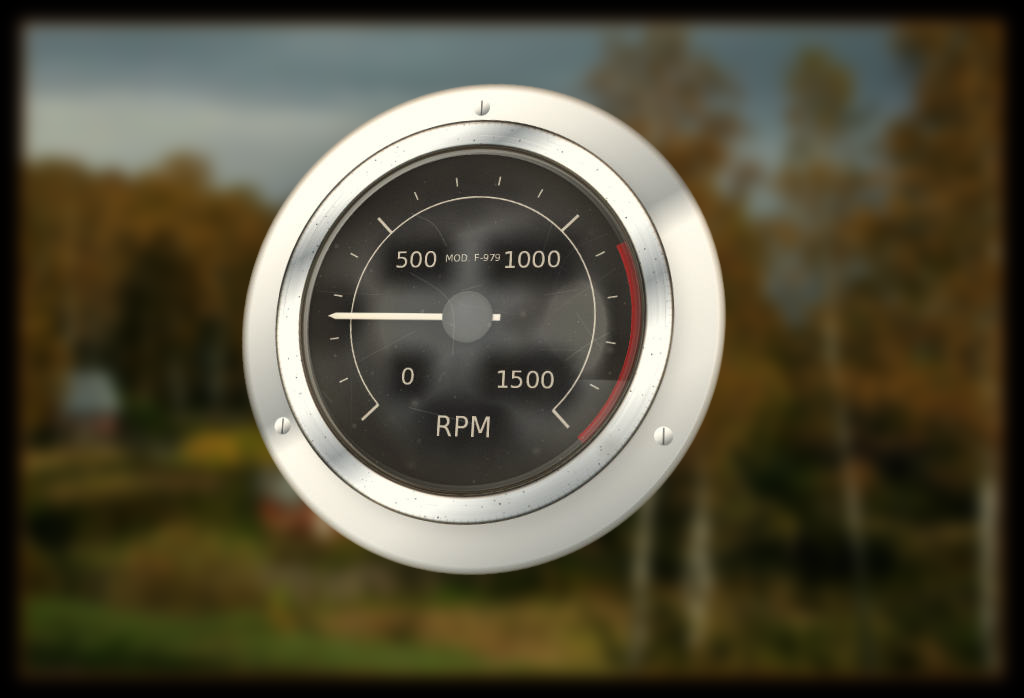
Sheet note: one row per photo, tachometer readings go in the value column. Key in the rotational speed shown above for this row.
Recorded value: 250 rpm
